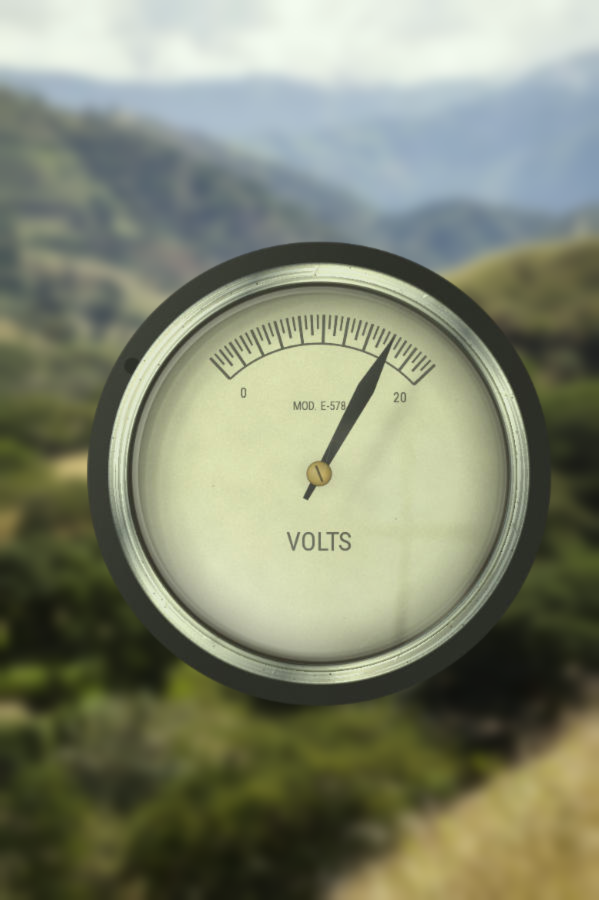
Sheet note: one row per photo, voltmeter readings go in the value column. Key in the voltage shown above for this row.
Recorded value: 16 V
